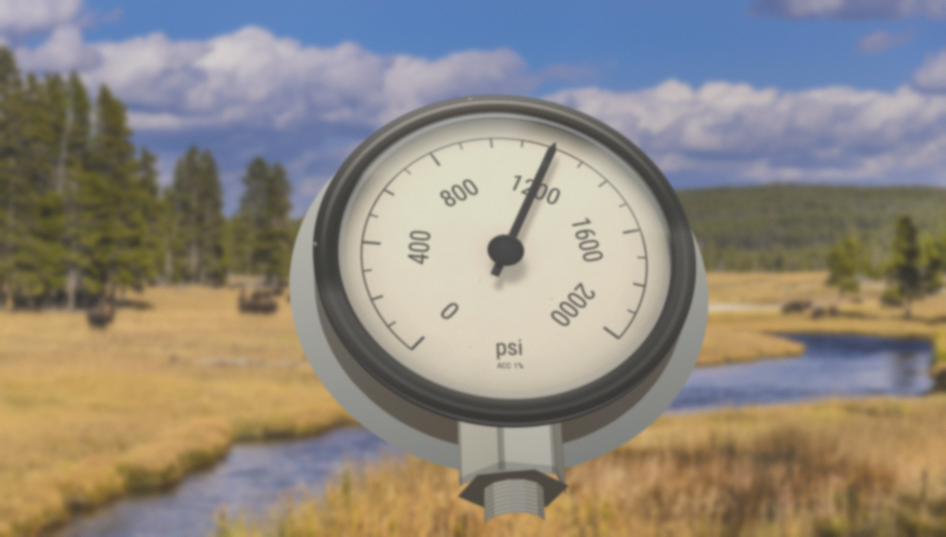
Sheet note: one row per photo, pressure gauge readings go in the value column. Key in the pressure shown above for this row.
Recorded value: 1200 psi
